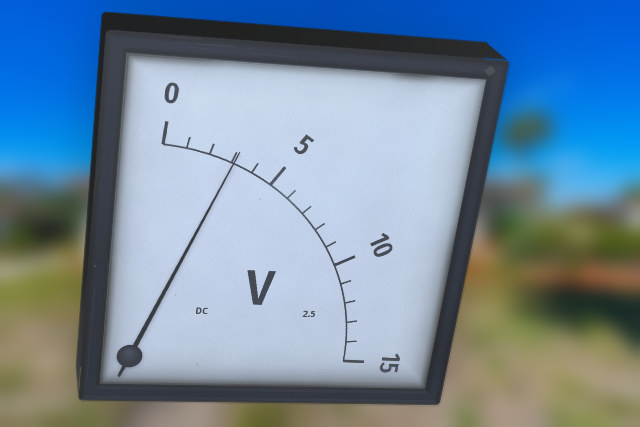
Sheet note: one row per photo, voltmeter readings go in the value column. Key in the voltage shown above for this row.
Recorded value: 3 V
